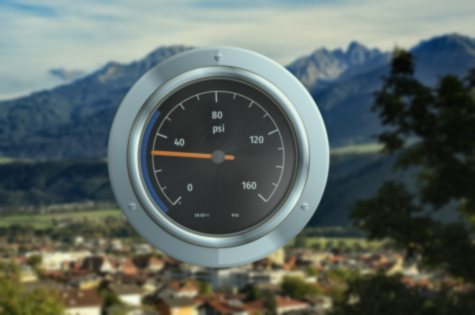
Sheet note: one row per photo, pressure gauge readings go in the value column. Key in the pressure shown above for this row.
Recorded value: 30 psi
